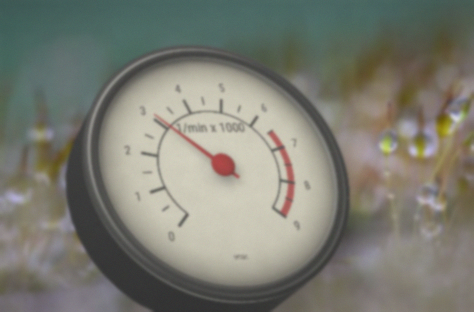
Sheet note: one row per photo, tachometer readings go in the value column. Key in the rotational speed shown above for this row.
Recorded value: 3000 rpm
